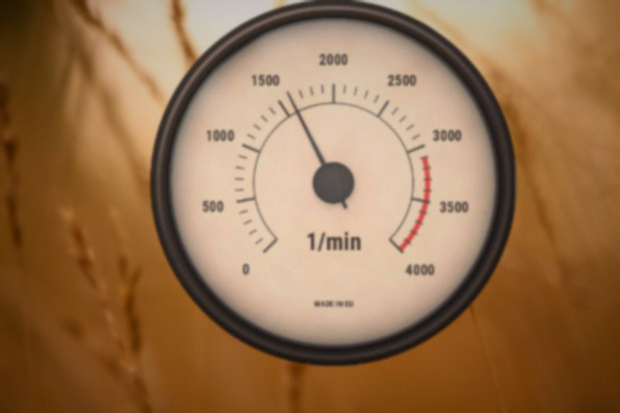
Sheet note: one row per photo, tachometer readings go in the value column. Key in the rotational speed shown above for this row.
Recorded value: 1600 rpm
